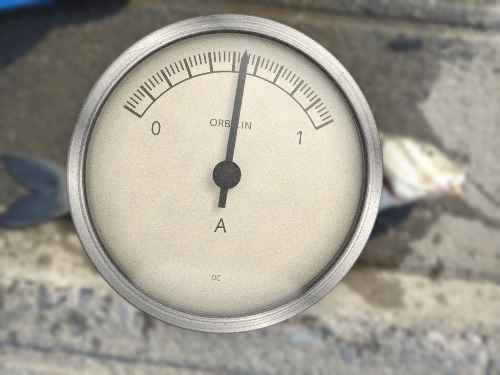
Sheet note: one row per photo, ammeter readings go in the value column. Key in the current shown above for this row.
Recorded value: 0.54 A
